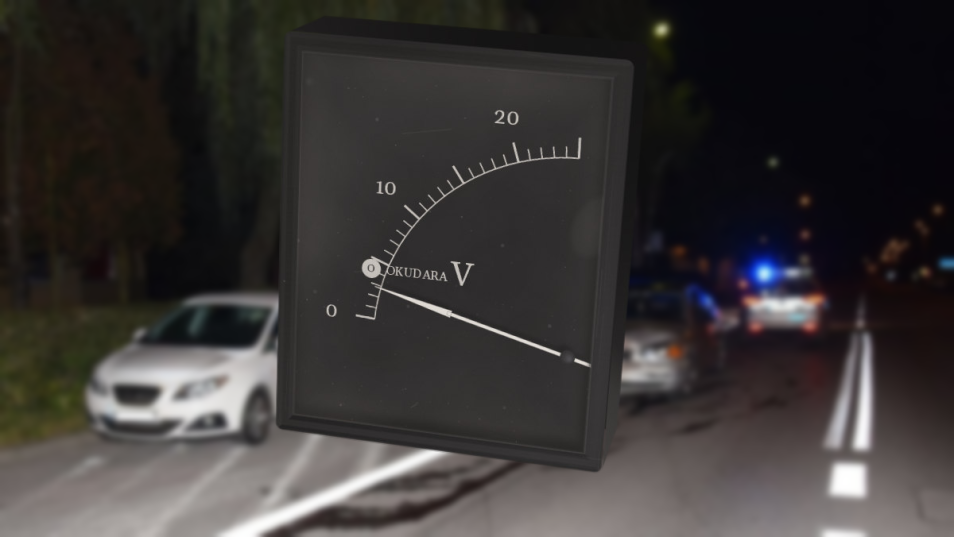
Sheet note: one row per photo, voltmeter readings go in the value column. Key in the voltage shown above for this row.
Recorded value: 3 V
